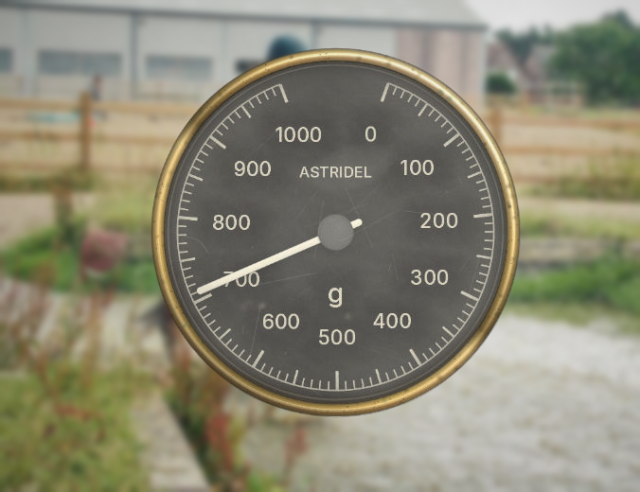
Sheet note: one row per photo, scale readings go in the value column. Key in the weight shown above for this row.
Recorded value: 710 g
